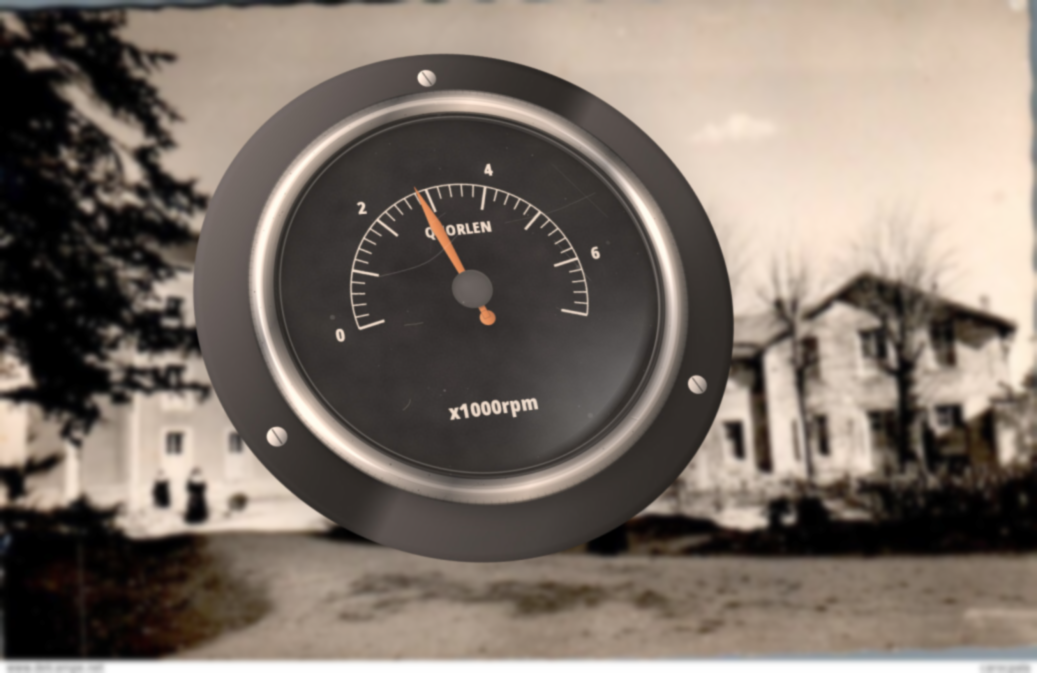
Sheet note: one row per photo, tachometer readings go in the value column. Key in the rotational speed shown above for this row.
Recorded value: 2800 rpm
